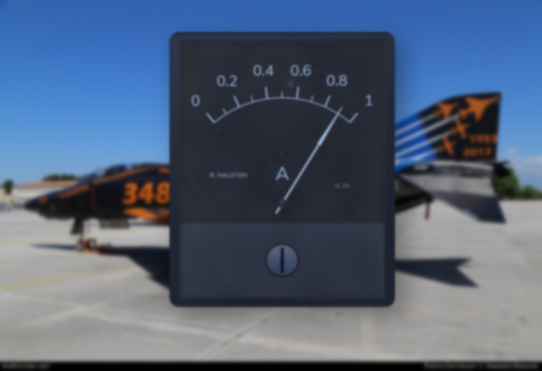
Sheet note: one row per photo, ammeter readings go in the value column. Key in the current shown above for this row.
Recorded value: 0.9 A
